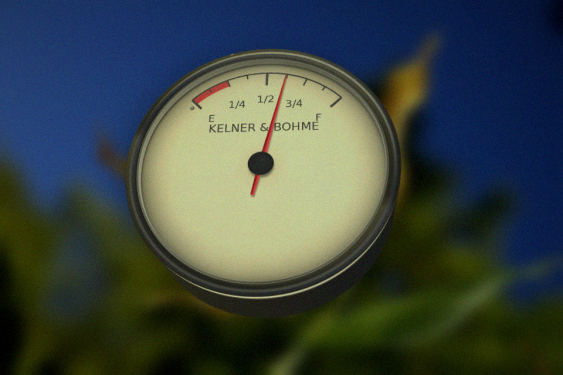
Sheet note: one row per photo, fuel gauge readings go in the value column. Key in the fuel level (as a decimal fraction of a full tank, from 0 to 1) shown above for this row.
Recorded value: 0.625
